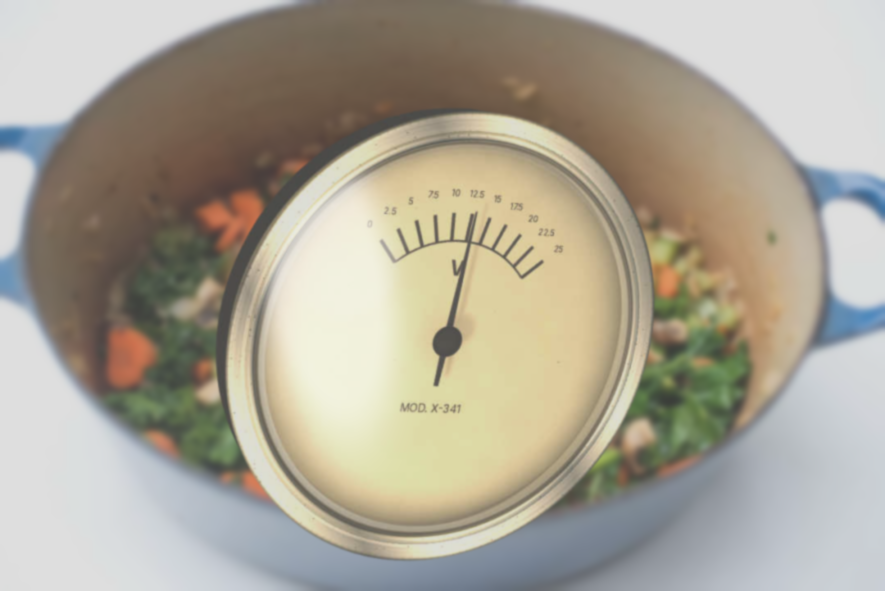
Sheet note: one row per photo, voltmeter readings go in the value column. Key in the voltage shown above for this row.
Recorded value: 12.5 V
